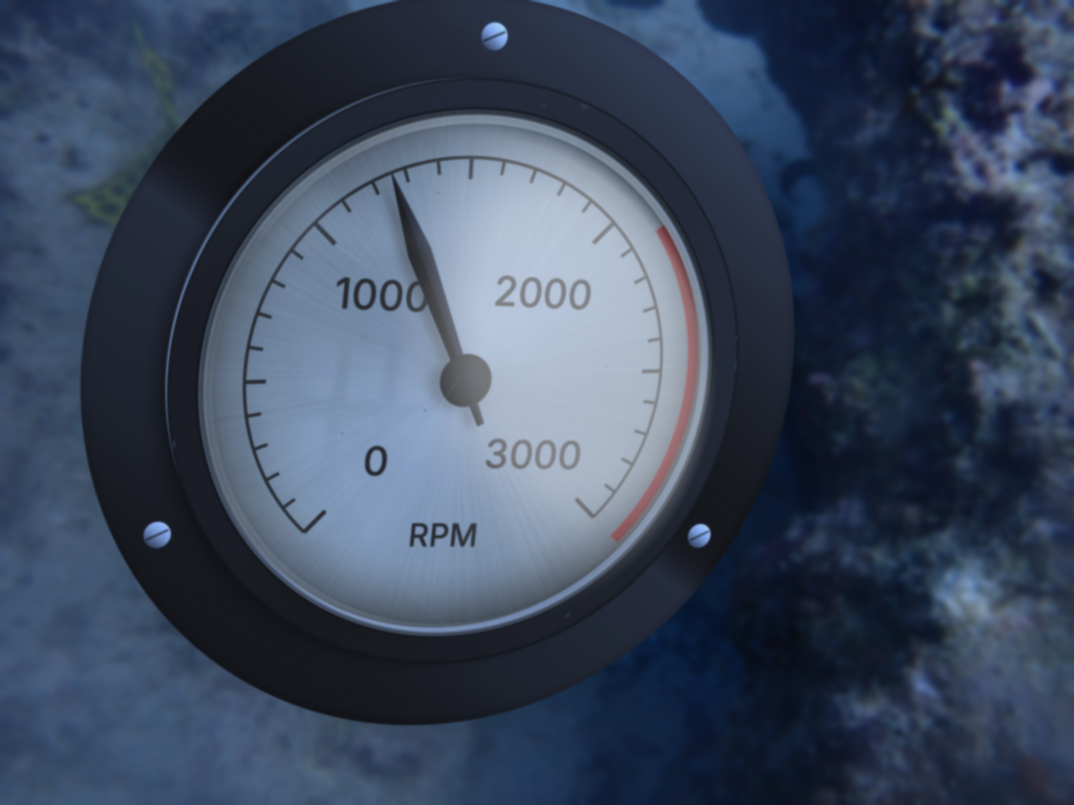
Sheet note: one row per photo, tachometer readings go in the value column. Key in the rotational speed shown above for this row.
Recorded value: 1250 rpm
